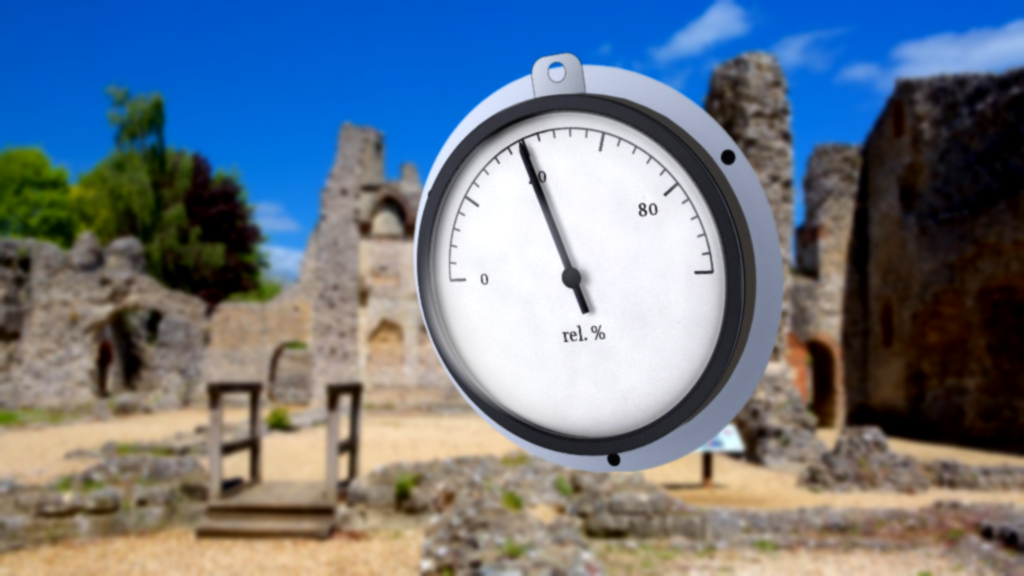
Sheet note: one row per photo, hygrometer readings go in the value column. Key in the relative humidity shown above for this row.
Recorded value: 40 %
